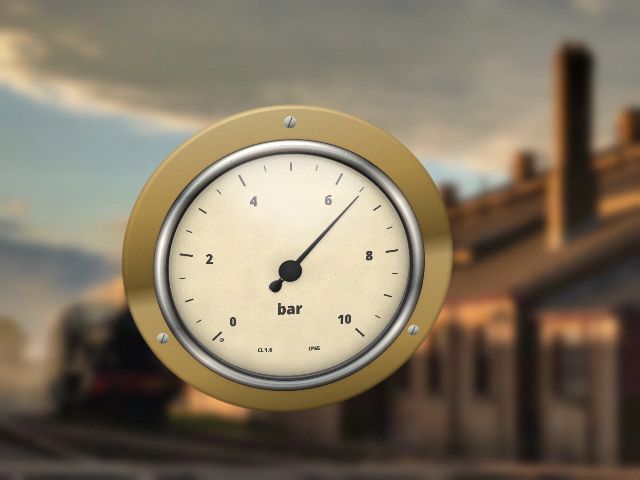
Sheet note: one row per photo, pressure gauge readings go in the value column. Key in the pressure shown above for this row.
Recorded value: 6.5 bar
